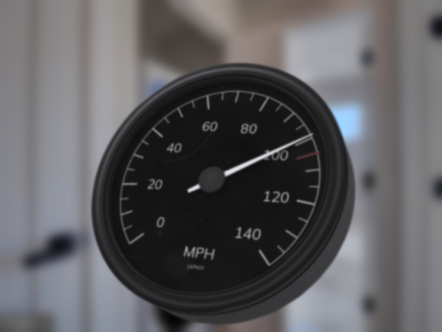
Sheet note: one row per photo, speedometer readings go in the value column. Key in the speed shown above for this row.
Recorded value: 100 mph
